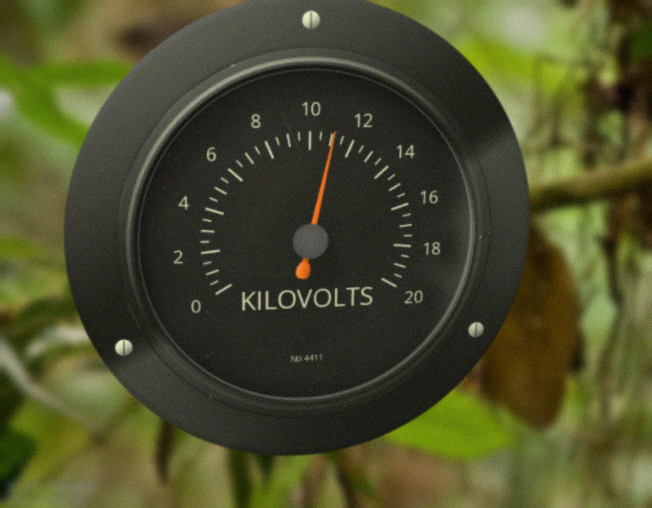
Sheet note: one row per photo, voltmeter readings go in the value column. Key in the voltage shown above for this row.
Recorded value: 11 kV
